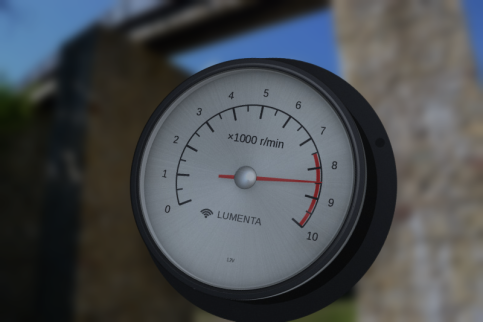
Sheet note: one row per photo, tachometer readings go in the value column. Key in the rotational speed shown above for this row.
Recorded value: 8500 rpm
